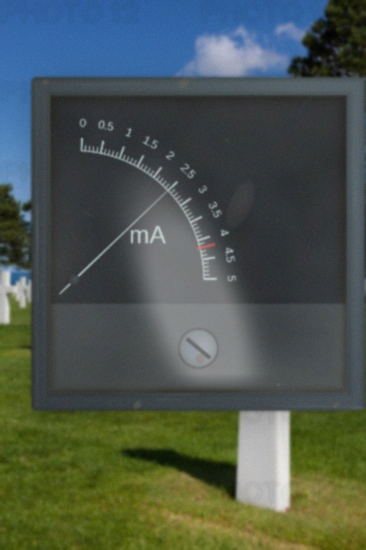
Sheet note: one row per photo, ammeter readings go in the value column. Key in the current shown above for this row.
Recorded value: 2.5 mA
